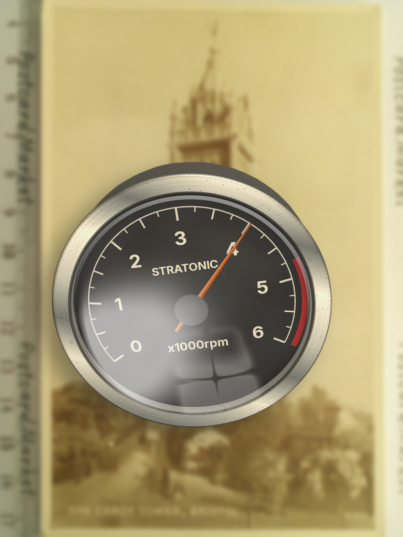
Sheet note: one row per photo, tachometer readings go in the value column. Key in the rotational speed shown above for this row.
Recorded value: 4000 rpm
